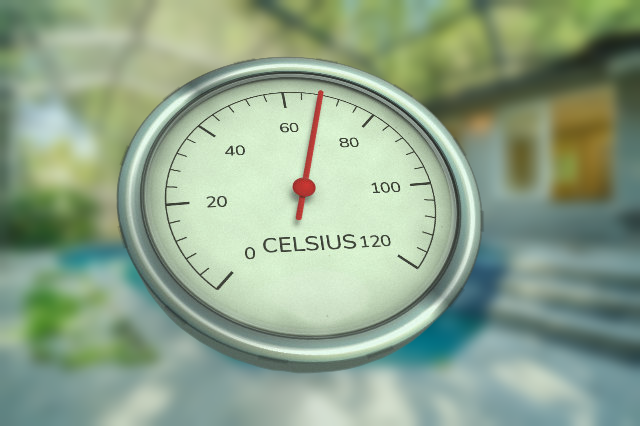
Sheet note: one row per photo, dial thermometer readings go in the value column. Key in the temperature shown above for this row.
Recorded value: 68 °C
